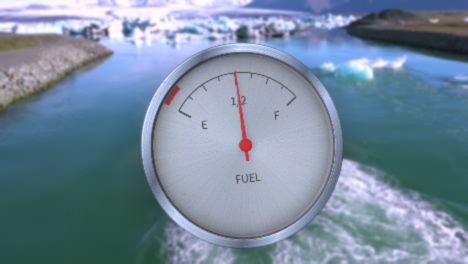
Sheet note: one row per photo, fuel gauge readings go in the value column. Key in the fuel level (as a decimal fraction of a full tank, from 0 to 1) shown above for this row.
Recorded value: 0.5
